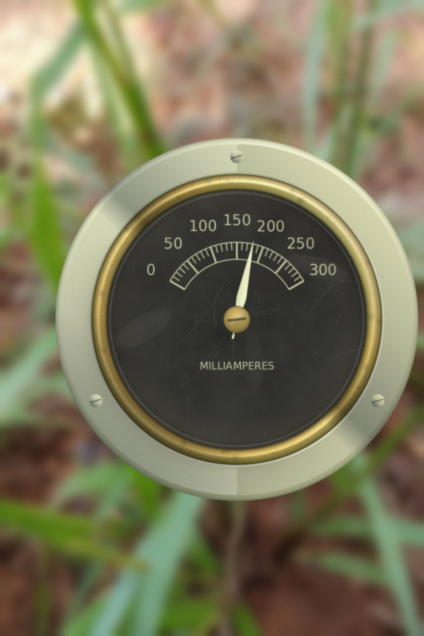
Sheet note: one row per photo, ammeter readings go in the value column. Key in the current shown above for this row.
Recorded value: 180 mA
